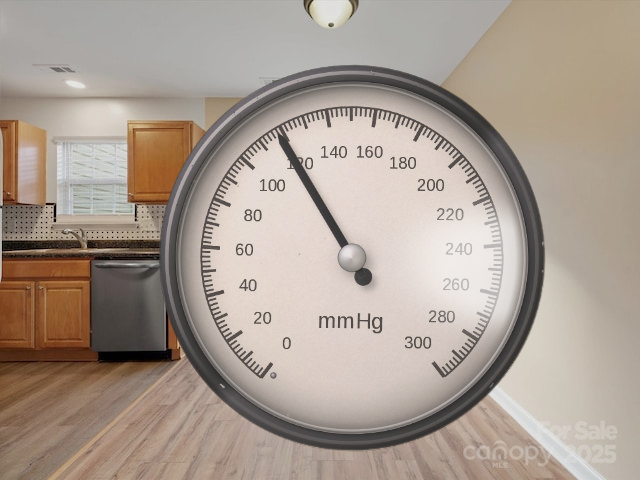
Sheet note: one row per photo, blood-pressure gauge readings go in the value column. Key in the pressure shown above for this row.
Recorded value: 118 mmHg
